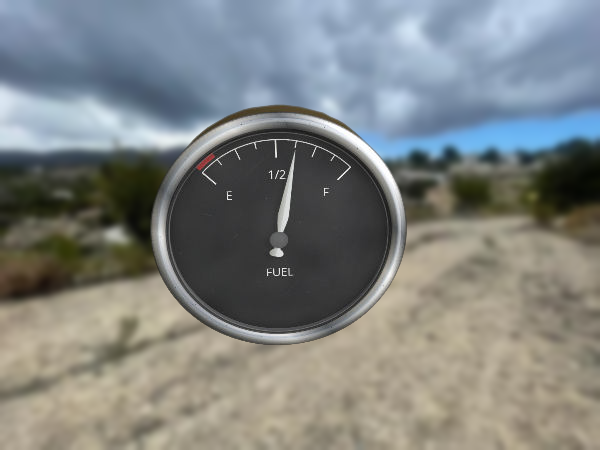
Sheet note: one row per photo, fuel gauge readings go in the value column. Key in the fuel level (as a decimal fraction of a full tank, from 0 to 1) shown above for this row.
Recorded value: 0.625
